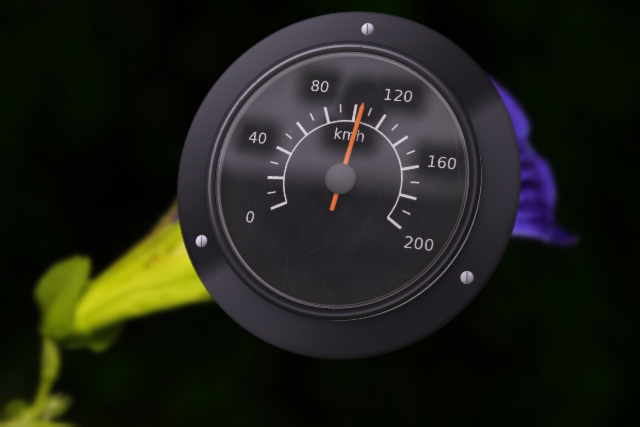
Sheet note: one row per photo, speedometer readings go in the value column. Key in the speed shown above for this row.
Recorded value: 105 km/h
